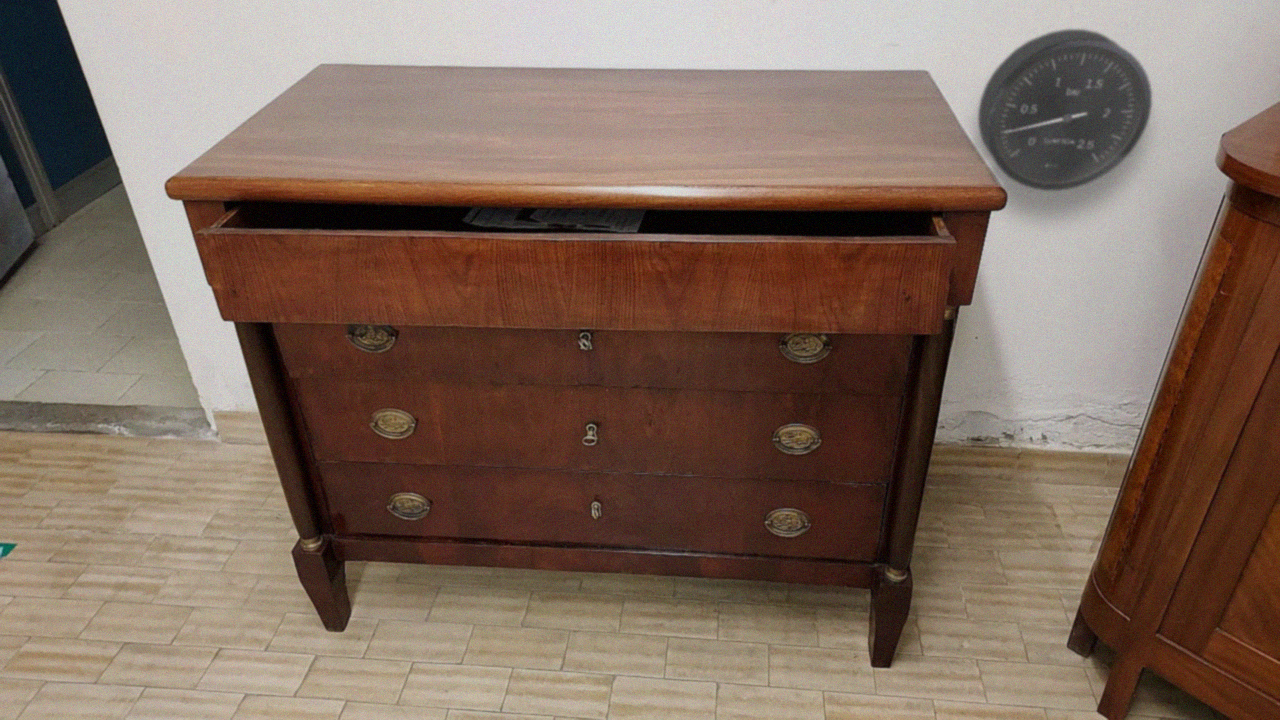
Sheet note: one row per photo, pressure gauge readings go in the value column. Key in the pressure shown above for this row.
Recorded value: 0.25 bar
